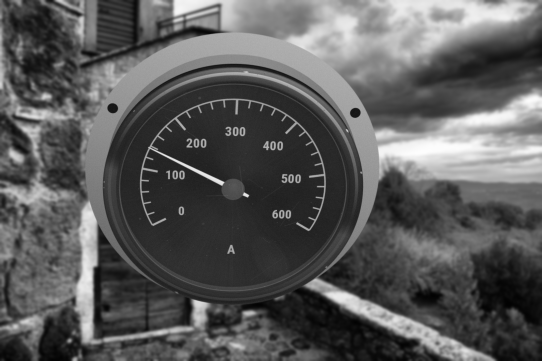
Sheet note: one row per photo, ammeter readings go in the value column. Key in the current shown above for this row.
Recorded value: 140 A
